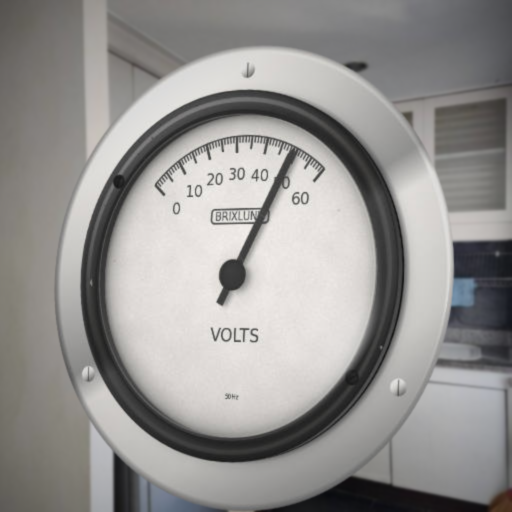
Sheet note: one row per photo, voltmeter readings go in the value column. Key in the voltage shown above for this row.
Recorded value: 50 V
